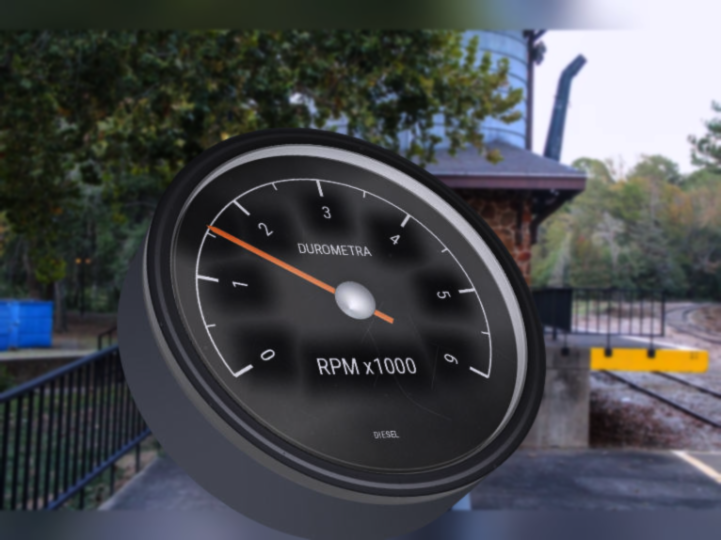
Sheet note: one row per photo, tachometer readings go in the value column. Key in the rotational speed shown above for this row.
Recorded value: 1500 rpm
